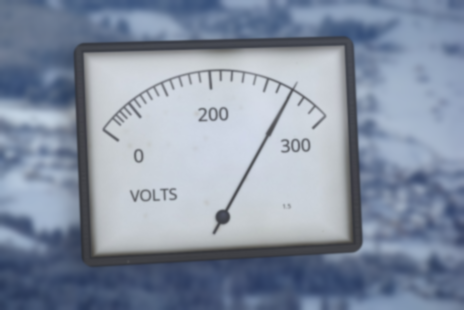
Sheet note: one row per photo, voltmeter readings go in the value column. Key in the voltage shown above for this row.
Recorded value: 270 V
